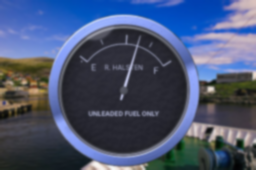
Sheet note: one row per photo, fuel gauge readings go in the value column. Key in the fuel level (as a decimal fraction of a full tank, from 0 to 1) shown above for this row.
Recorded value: 0.625
